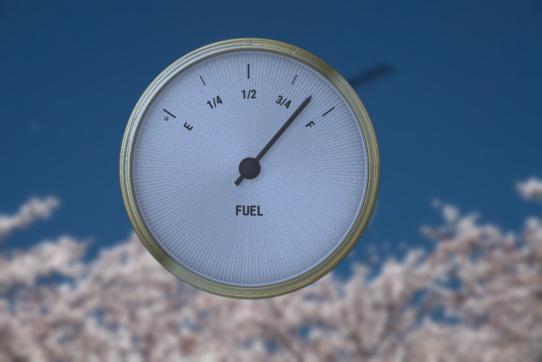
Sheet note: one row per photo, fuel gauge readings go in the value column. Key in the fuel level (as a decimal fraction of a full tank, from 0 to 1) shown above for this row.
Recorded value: 0.875
